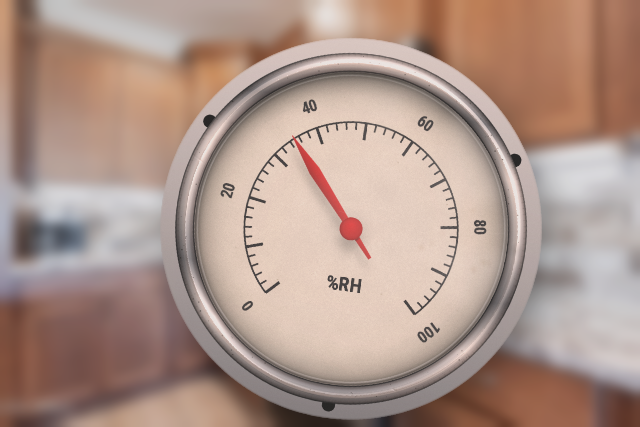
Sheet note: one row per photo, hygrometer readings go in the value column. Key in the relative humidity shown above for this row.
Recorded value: 35 %
